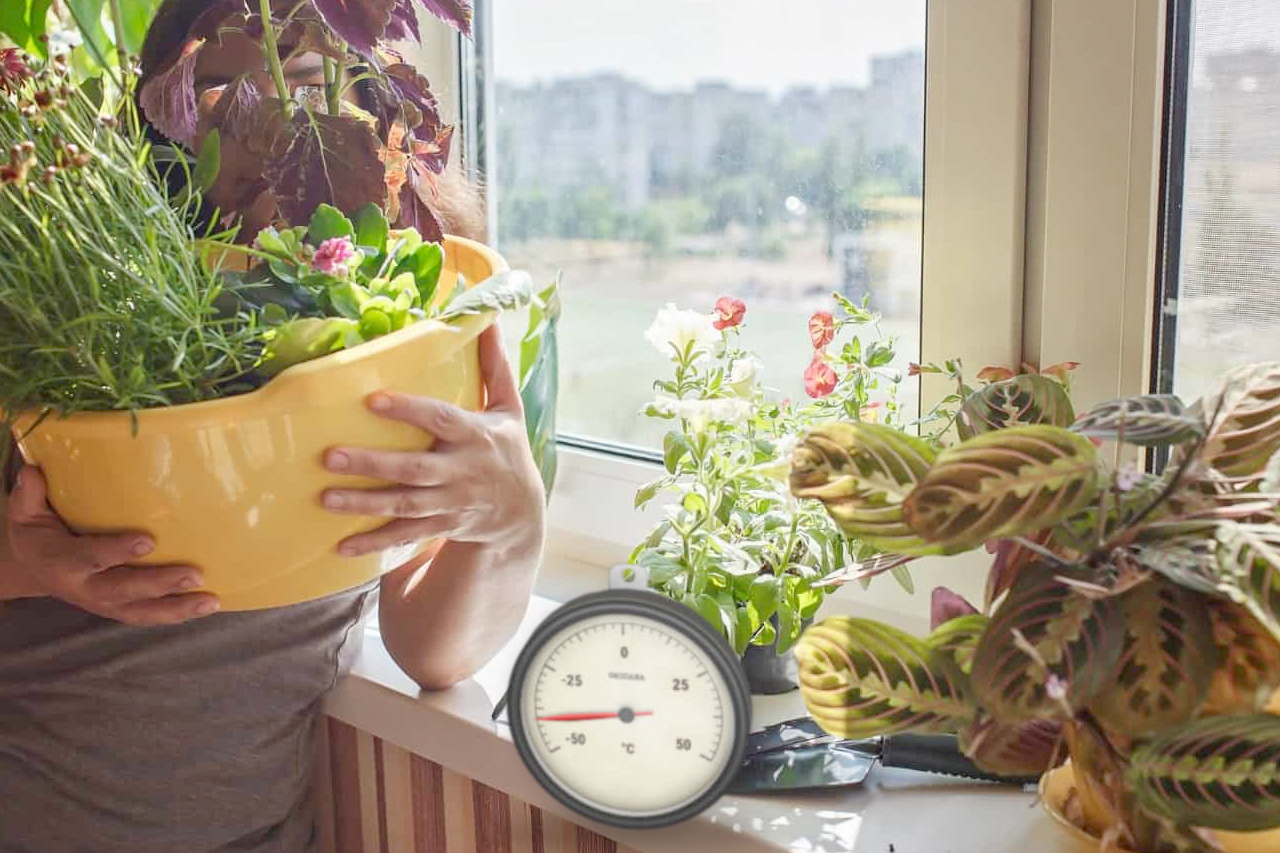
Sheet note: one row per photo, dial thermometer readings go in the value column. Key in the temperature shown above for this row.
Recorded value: -40 °C
